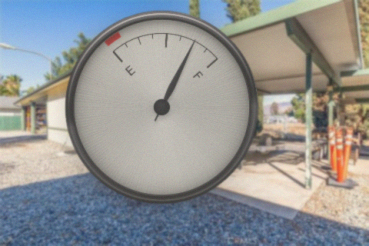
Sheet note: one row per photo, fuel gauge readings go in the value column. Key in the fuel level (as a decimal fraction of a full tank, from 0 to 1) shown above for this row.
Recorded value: 0.75
